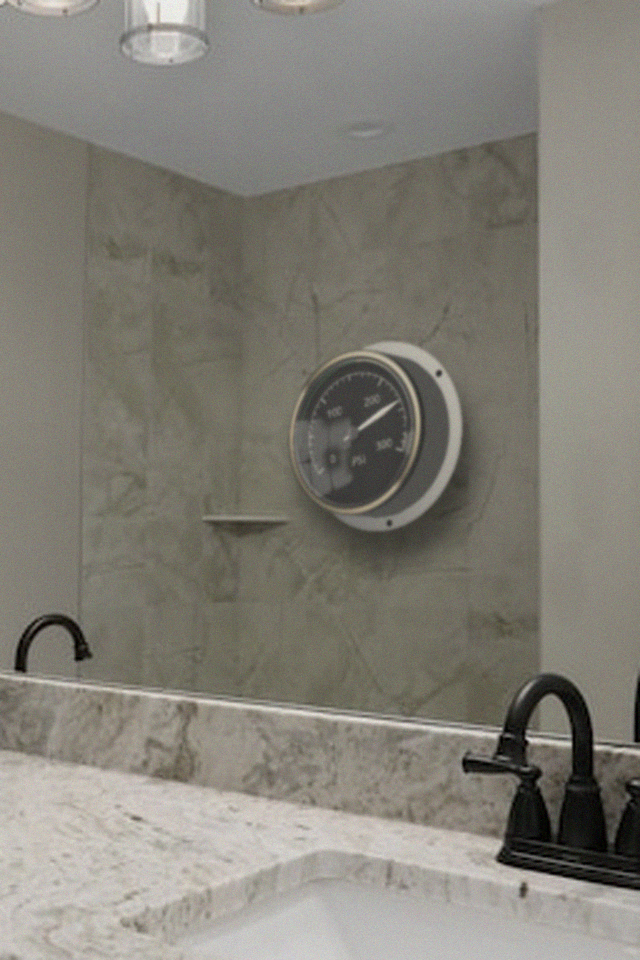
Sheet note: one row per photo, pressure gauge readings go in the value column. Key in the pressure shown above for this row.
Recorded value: 240 psi
